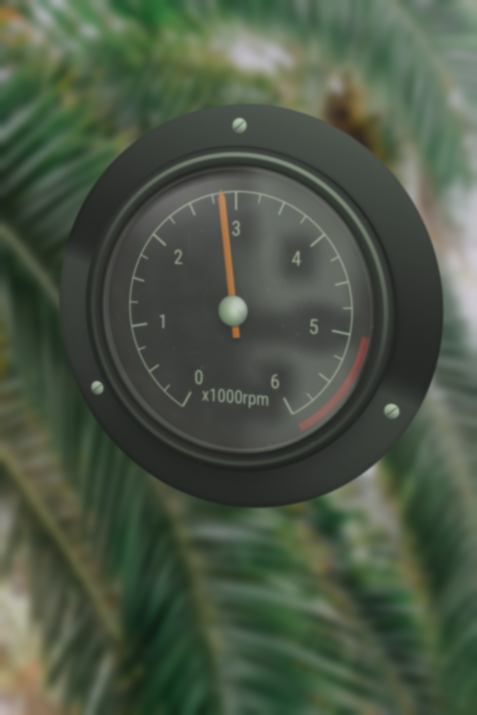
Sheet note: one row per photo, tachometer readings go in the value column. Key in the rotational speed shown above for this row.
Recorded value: 2875 rpm
